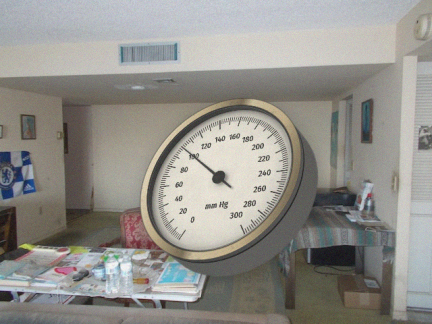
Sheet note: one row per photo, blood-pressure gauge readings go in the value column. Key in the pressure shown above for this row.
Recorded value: 100 mmHg
